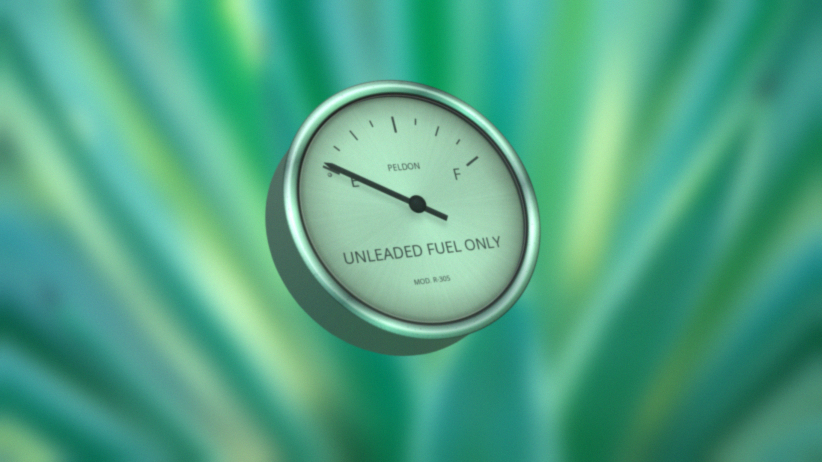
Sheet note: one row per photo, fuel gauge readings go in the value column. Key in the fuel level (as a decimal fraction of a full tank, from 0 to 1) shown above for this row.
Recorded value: 0
